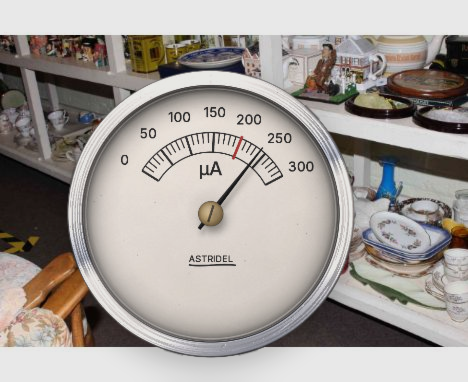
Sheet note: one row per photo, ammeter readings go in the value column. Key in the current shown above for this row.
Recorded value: 240 µA
